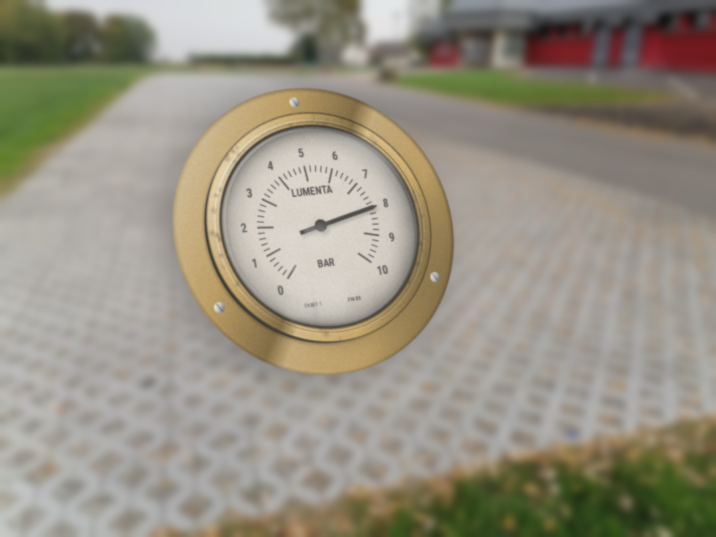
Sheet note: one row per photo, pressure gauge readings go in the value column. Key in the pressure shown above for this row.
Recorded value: 8 bar
